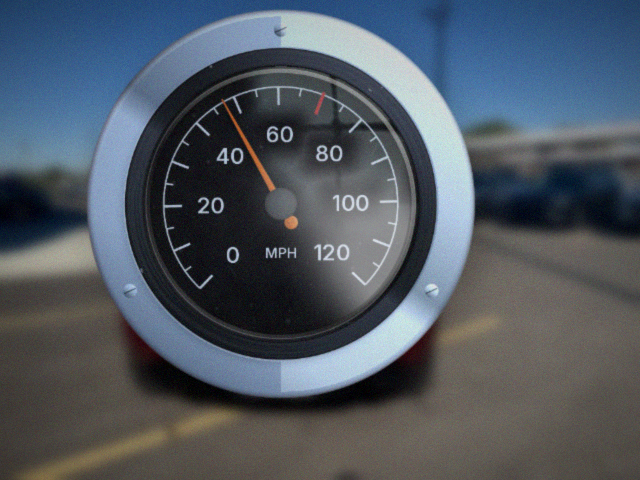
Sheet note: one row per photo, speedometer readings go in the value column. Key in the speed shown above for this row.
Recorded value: 47.5 mph
